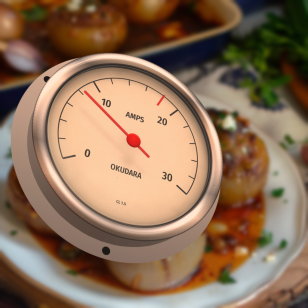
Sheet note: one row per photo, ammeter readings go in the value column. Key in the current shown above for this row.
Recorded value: 8 A
